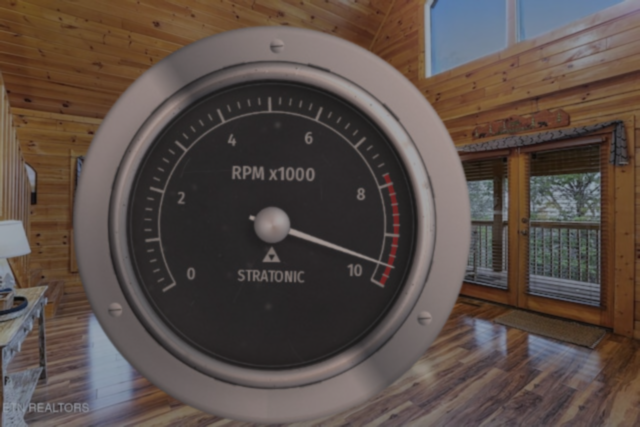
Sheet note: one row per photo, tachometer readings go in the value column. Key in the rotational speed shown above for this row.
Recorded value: 9600 rpm
